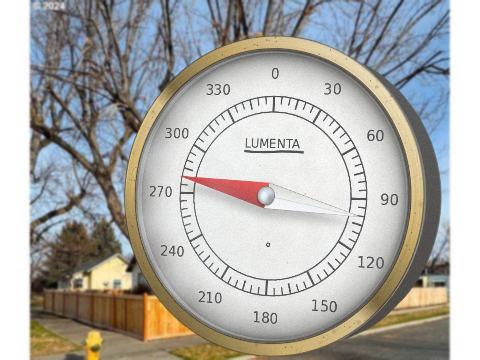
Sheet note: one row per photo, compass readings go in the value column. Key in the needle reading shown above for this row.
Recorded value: 280 °
